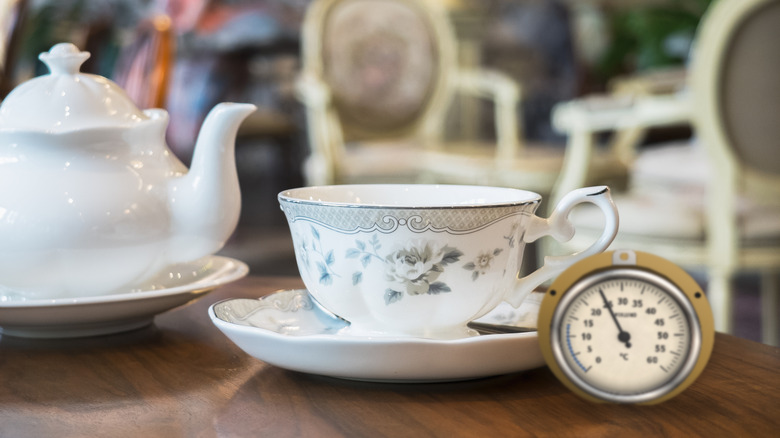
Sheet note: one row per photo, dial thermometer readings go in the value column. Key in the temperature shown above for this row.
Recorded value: 25 °C
